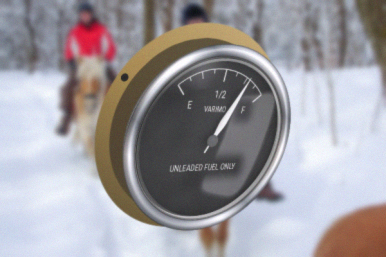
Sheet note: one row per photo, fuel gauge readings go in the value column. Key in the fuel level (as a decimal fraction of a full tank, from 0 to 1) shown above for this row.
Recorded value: 0.75
